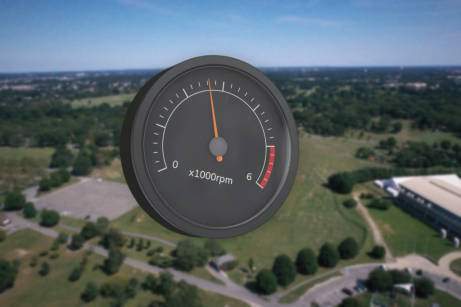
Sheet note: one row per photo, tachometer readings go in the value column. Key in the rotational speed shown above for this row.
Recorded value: 2600 rpm
